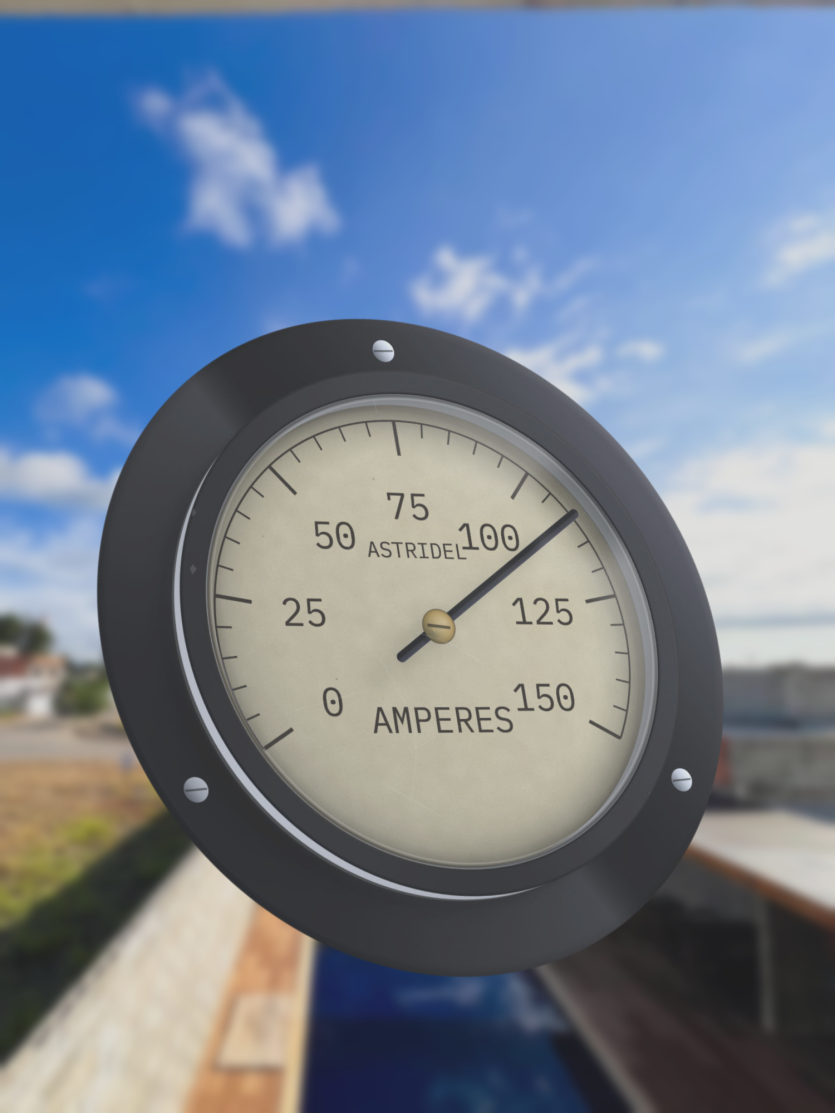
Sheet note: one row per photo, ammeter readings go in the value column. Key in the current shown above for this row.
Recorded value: 110 A
